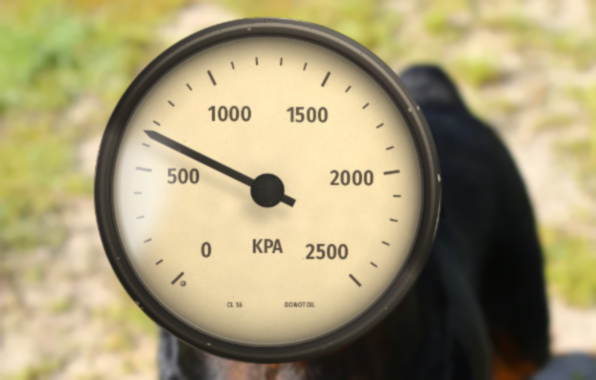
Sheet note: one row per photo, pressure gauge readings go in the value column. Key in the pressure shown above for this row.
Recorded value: 650 kPa
